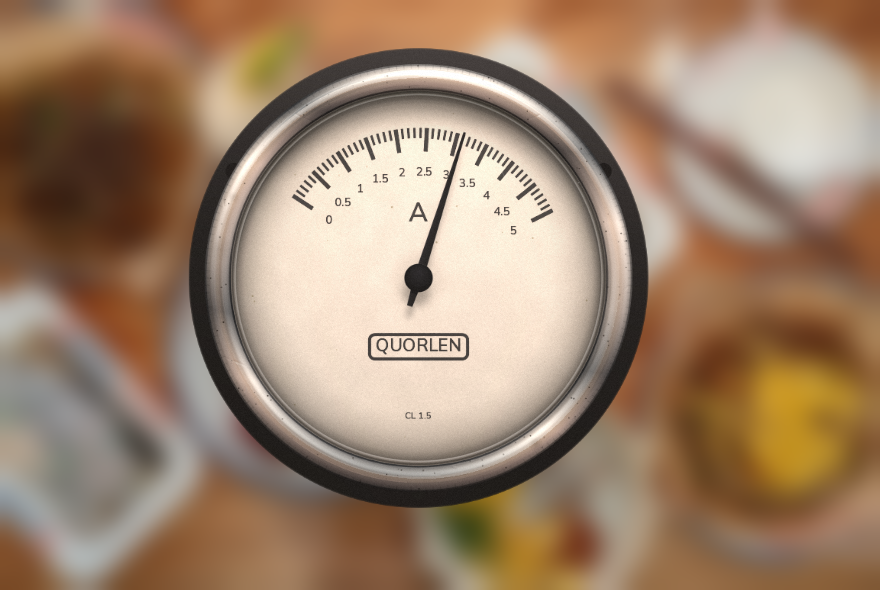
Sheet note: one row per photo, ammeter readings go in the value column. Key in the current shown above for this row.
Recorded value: 3.1 A
